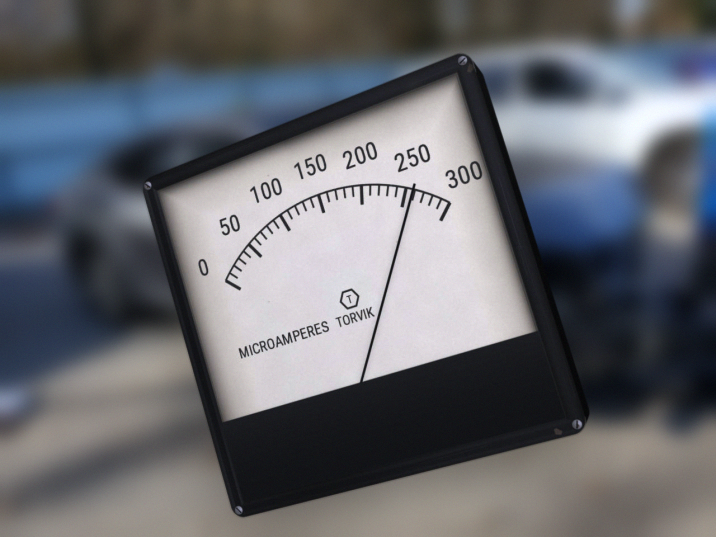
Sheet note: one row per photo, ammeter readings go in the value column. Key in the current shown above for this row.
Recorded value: 260 µA
